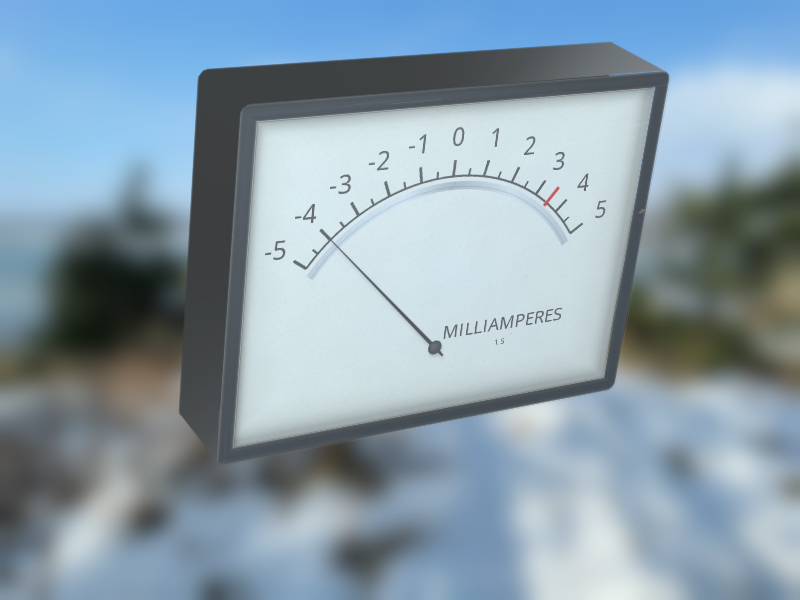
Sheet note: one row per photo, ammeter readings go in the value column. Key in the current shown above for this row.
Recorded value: -4 mA
